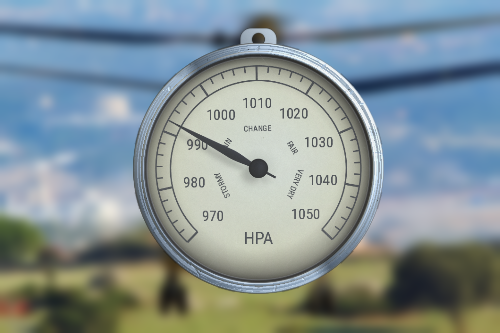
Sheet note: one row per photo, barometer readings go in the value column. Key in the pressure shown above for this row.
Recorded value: 992 hPa
